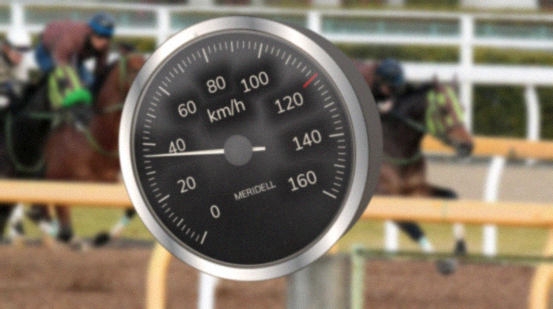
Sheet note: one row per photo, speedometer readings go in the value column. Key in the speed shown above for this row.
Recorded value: 36 km/h
